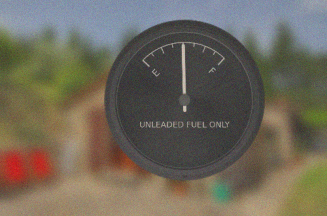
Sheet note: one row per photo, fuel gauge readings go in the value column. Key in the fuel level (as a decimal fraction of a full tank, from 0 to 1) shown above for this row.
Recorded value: 0.5
